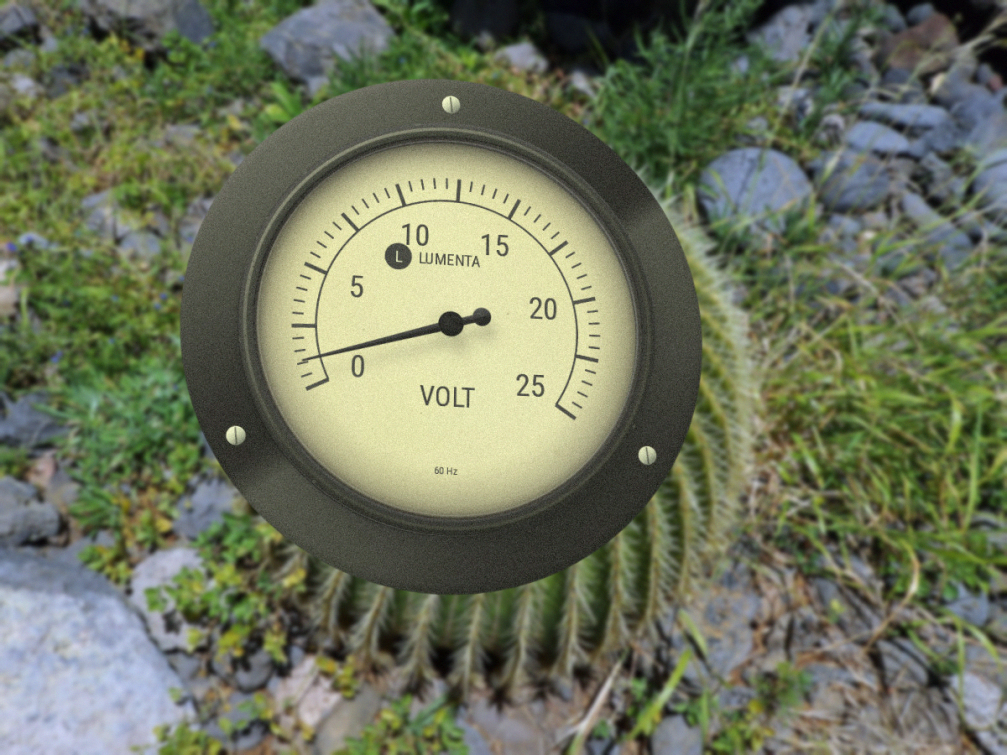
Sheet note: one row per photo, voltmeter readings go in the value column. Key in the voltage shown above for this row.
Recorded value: 1 V
